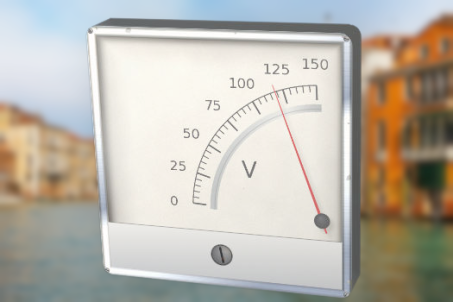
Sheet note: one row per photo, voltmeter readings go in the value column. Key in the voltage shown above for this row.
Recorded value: 120 V
